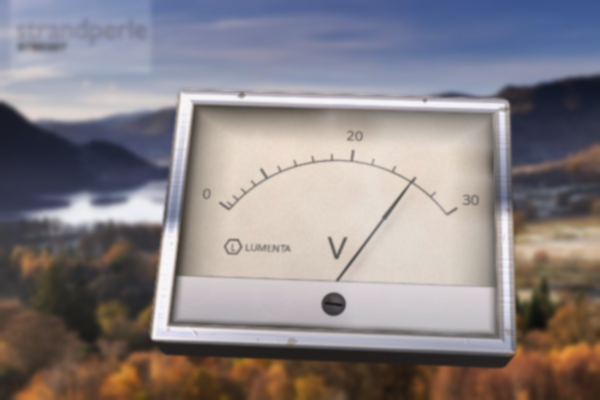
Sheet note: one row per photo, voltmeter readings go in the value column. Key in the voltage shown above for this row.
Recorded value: 26 V
